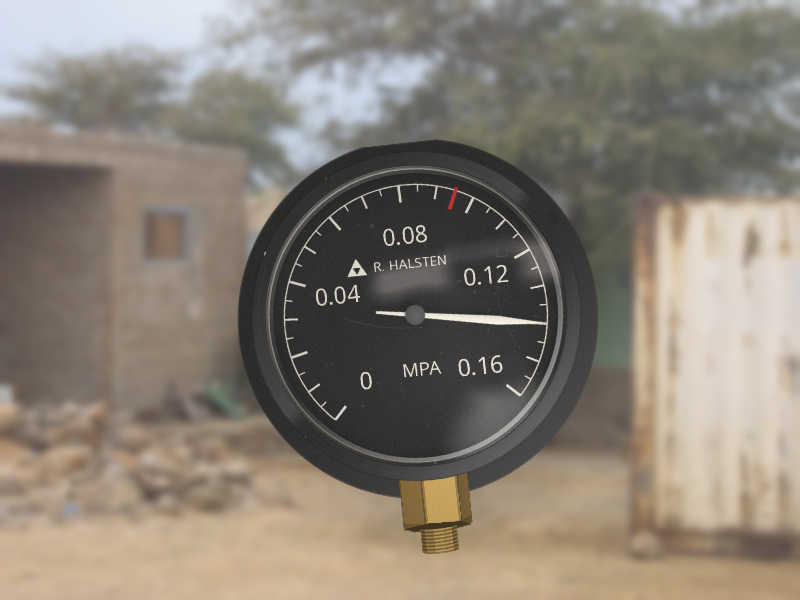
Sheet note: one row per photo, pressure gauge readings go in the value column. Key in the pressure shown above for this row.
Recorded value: 0.14 MPa
